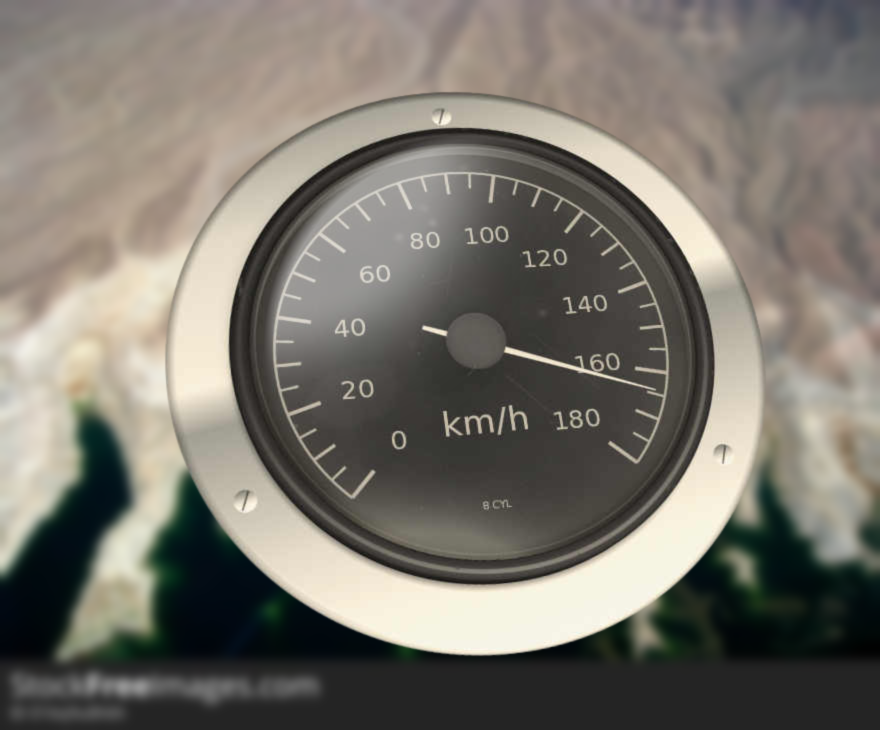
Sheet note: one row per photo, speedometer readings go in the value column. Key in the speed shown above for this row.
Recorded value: 165 km/h
